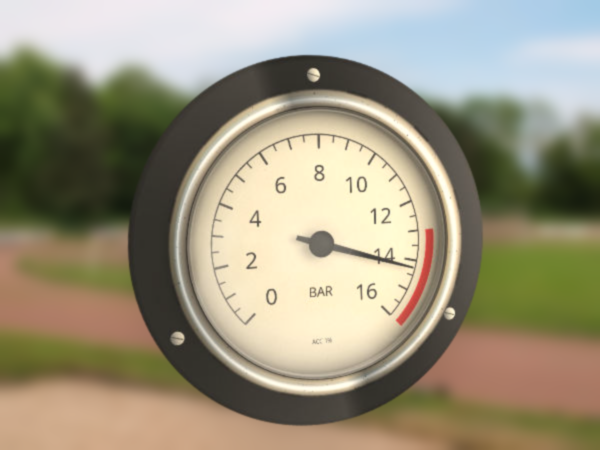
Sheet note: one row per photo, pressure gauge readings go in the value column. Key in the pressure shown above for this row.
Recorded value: 14.25 bar
